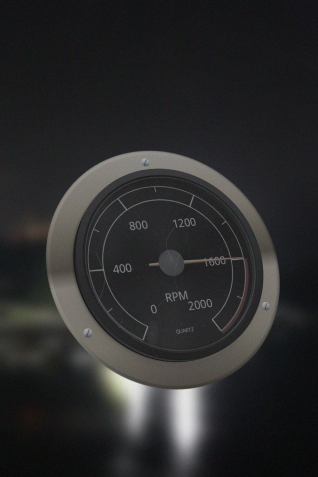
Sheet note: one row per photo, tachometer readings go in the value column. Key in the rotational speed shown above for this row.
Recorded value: 1600 rpm
